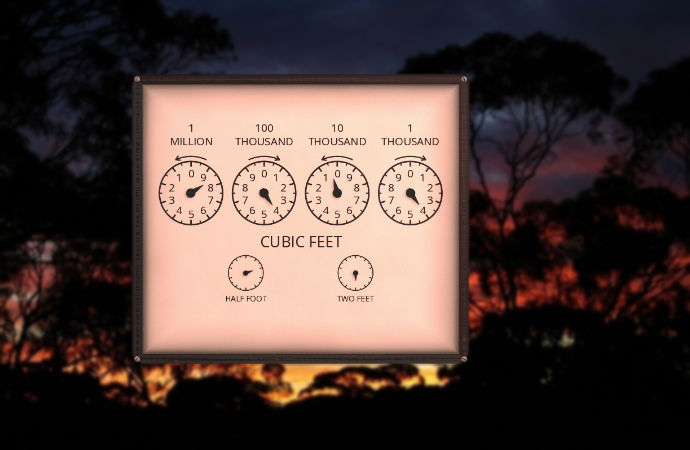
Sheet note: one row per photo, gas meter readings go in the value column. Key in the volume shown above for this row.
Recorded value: 840400 ft³
